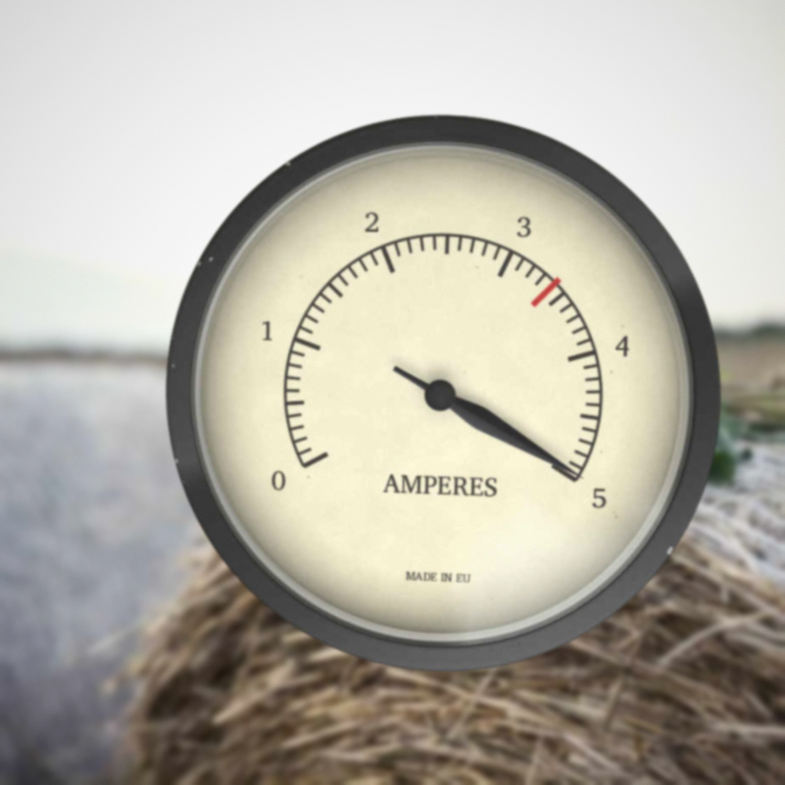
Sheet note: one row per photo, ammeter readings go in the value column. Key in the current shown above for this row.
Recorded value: 4.95 A
